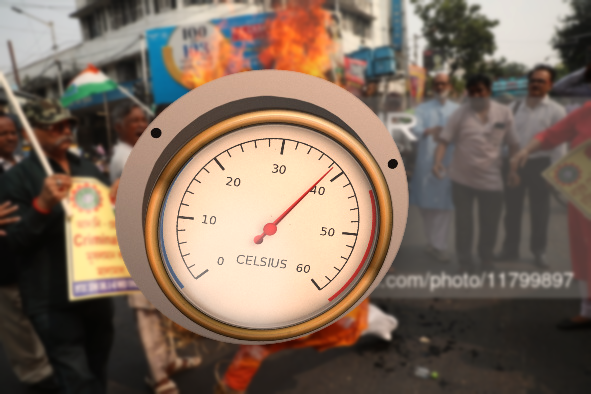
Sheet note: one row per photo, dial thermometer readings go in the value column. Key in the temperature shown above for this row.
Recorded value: 38 °C
